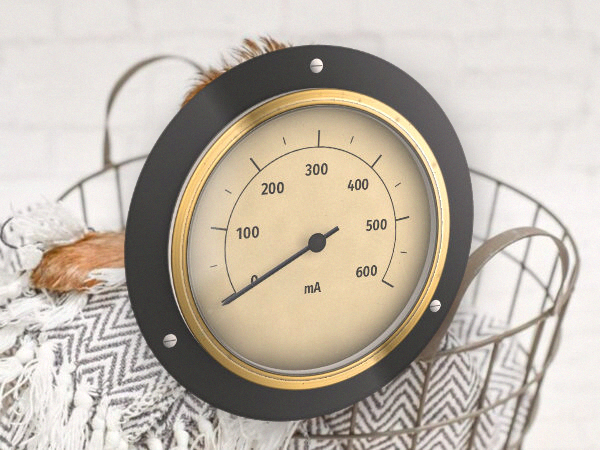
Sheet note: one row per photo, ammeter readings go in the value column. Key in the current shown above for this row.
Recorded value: 0 mA
